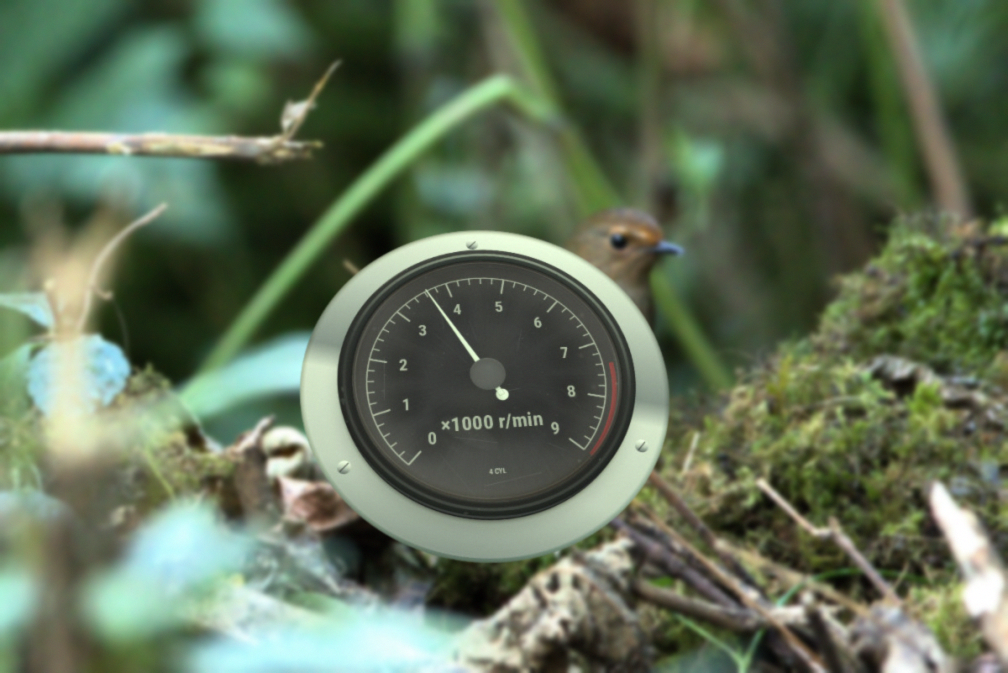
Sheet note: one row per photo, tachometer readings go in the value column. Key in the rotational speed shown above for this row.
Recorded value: 3600 rpm
